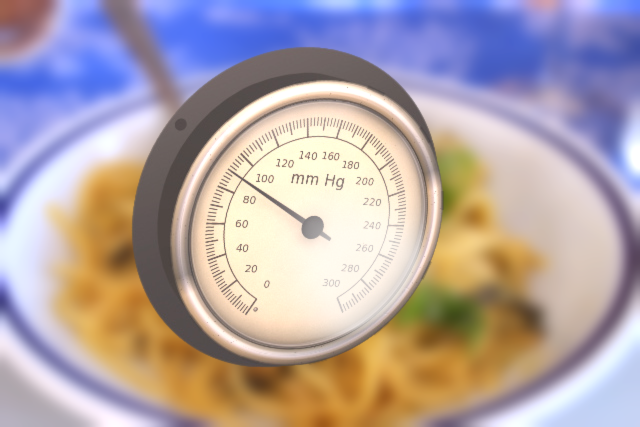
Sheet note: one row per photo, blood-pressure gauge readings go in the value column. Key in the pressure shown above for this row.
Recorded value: 90 mmHg
